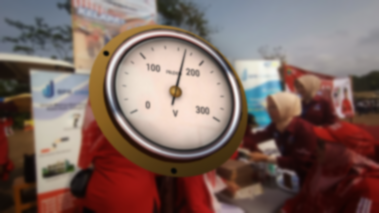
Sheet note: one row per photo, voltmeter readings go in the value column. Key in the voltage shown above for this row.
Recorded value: 170 V
